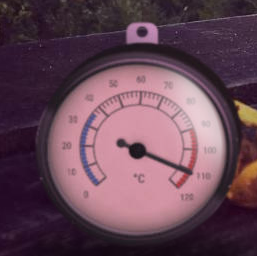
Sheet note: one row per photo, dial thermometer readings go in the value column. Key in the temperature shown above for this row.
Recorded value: 110 °C
